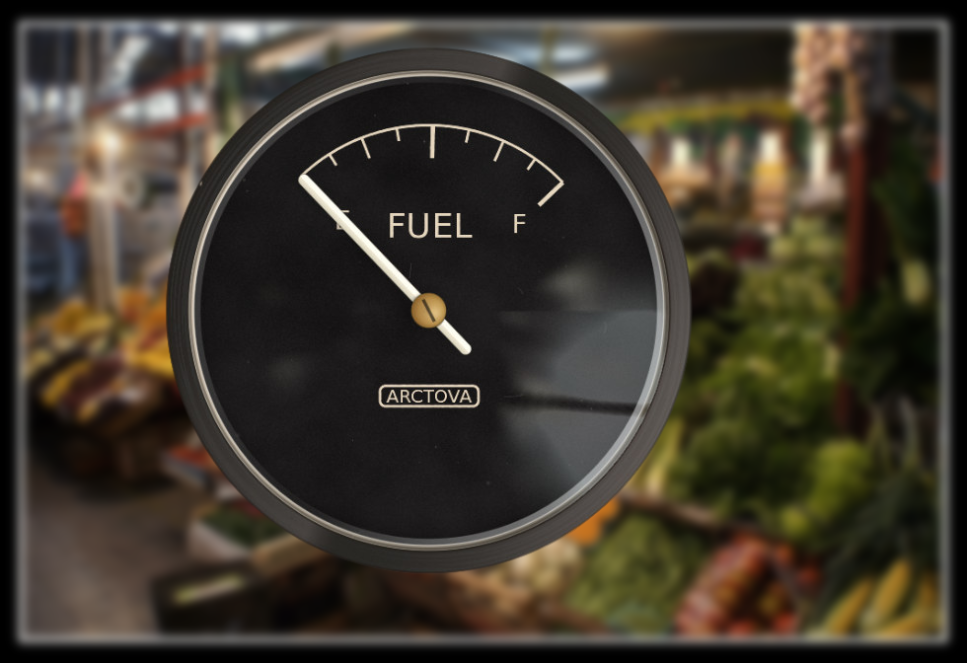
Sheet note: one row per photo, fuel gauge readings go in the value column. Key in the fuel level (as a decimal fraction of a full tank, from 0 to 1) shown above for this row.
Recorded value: 0
